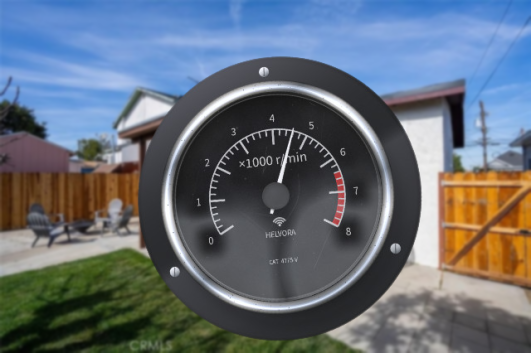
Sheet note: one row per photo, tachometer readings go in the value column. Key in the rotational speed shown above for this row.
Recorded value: 4600 rpm
